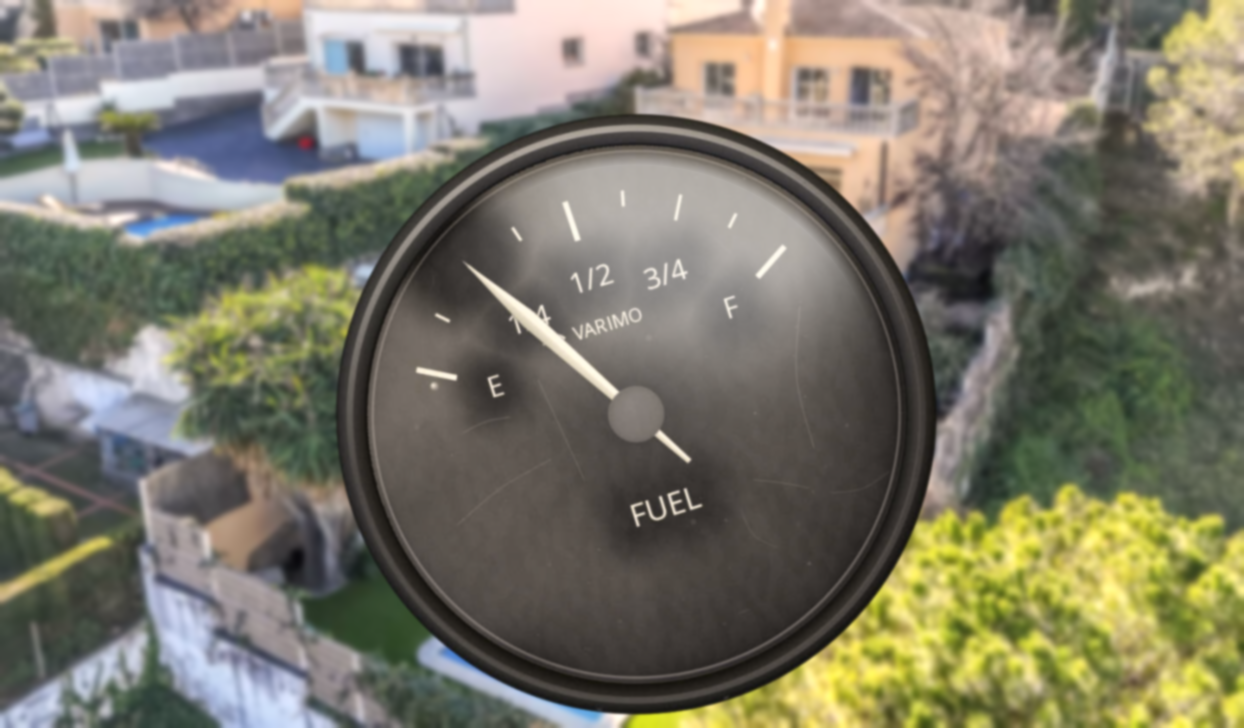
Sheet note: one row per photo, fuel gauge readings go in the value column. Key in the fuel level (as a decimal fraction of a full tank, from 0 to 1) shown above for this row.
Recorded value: 0.25
